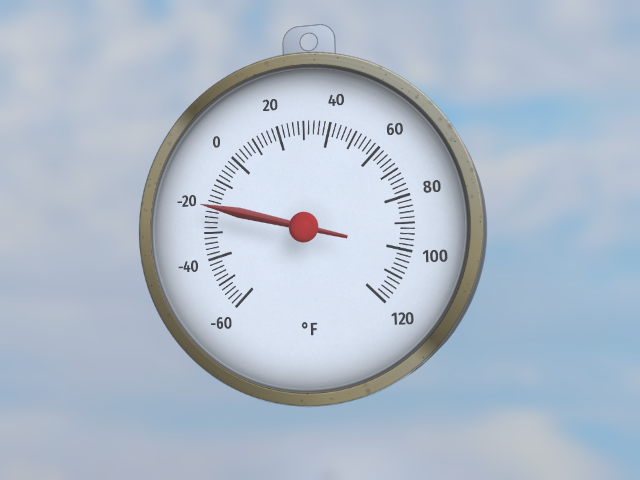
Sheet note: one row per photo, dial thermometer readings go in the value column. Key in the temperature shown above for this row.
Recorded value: -20 °F
